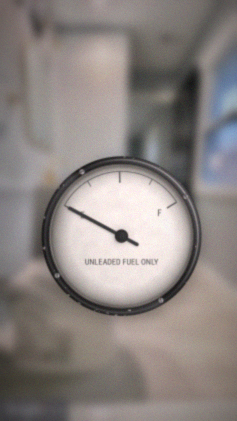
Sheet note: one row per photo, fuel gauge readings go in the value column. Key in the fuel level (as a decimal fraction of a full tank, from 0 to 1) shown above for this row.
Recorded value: 0
